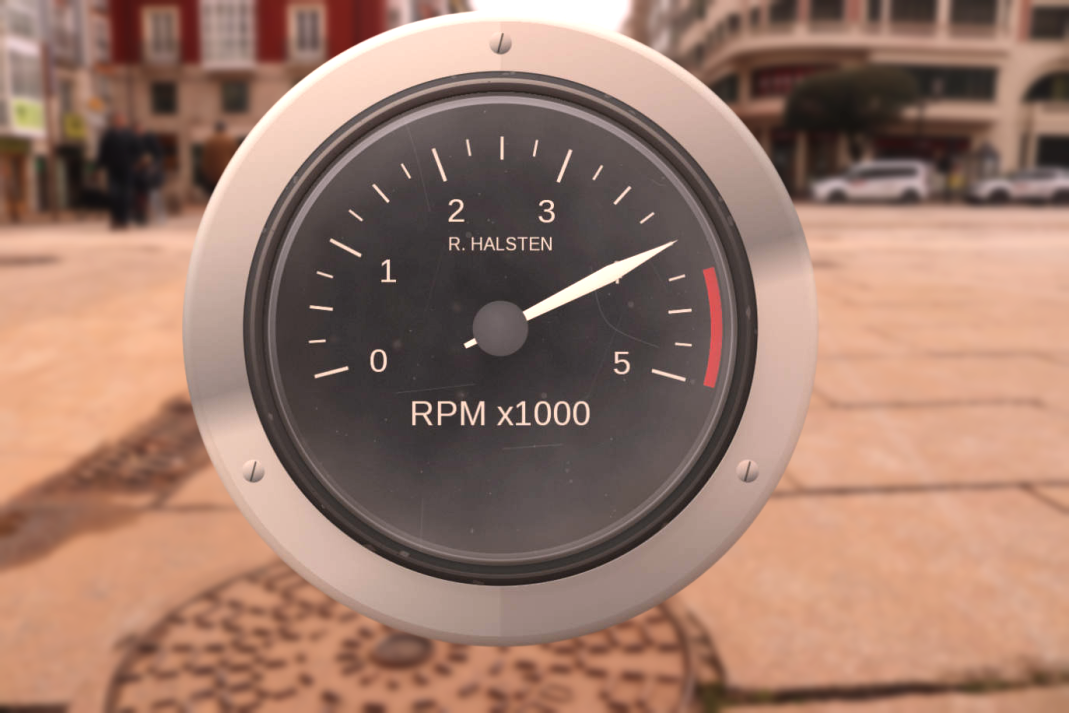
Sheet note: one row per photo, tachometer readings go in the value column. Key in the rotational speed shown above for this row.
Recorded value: 4000 rpm
